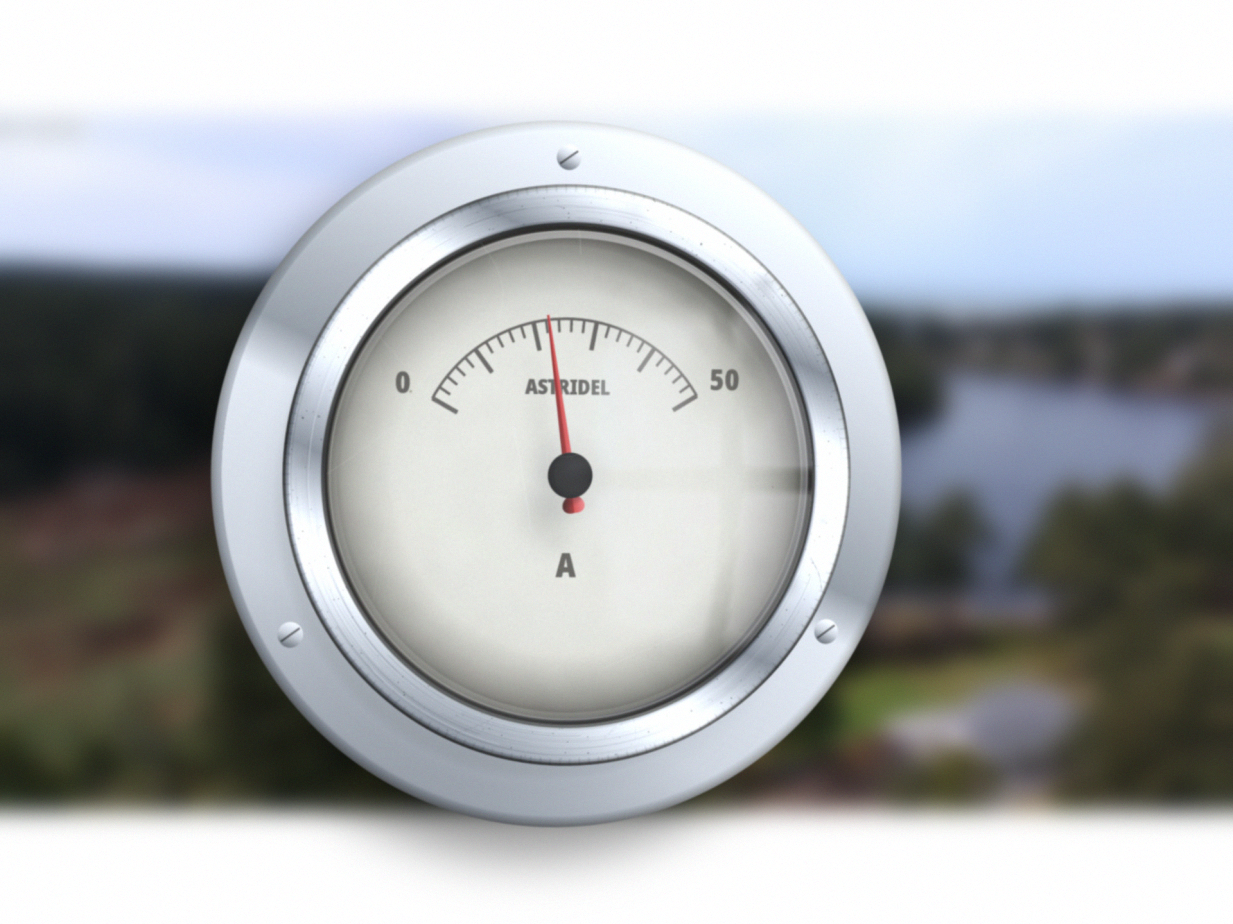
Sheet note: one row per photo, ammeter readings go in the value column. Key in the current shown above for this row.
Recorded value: 22 A
